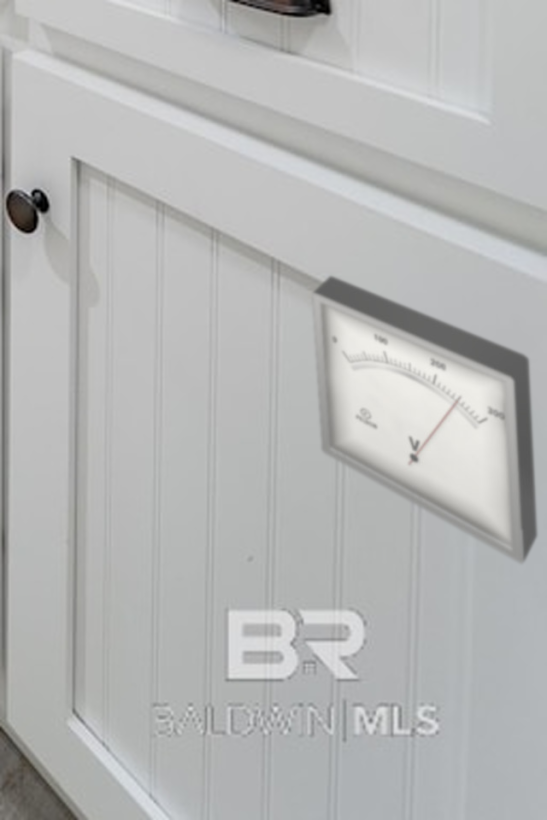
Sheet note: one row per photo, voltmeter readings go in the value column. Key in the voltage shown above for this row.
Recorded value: 250 V
